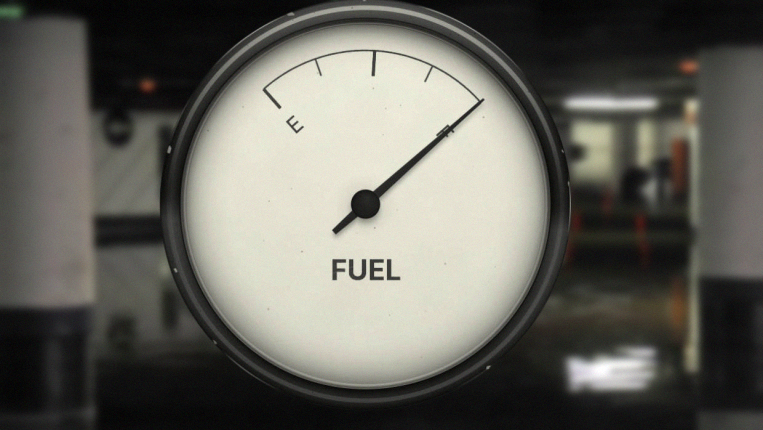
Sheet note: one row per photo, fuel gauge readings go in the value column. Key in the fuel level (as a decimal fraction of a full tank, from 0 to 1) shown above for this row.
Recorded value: 1
